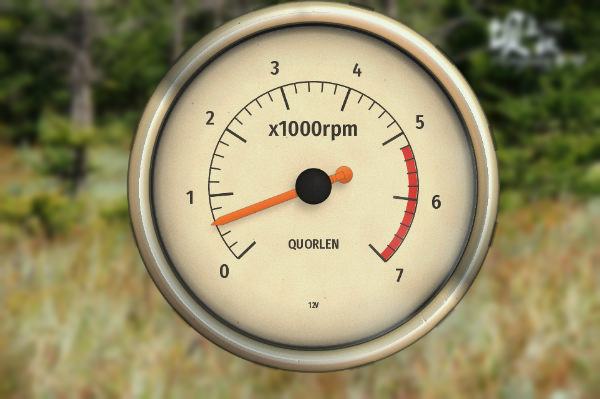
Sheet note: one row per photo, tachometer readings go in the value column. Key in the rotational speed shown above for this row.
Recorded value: 600 rpm
